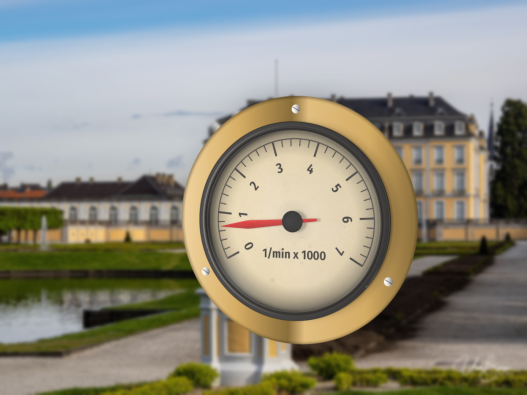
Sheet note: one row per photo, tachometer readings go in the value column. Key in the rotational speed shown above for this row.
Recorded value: 700 rpm
